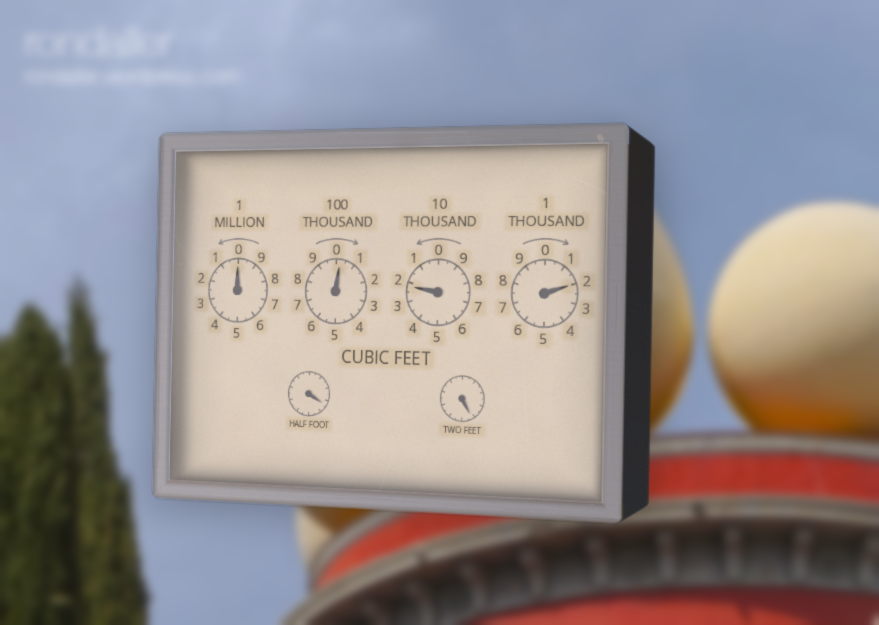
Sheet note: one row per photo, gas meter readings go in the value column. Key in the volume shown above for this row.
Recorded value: 2200 ft³
